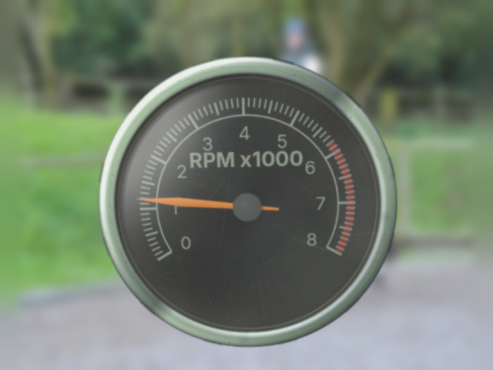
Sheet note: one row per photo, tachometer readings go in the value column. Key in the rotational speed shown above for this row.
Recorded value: 1200 rpm
